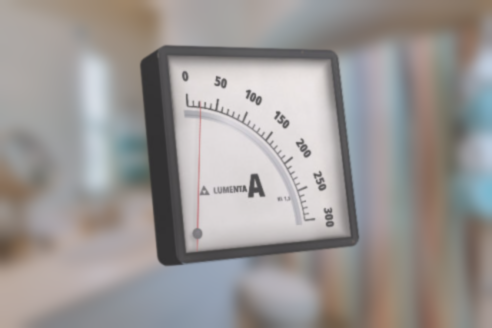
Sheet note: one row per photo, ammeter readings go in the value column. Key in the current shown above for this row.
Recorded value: 20 A
